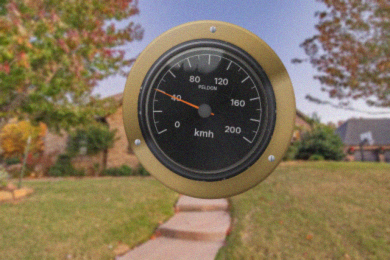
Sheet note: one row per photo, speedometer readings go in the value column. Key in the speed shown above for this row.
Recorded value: 40 km/h
